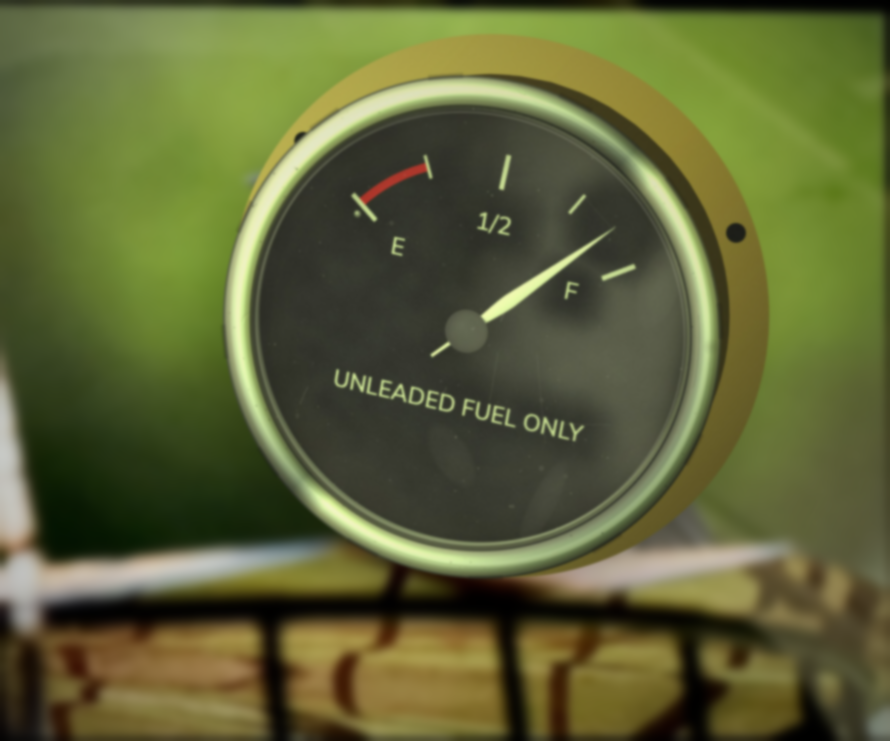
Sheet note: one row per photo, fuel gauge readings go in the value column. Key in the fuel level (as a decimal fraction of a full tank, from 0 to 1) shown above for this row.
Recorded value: 0.875
